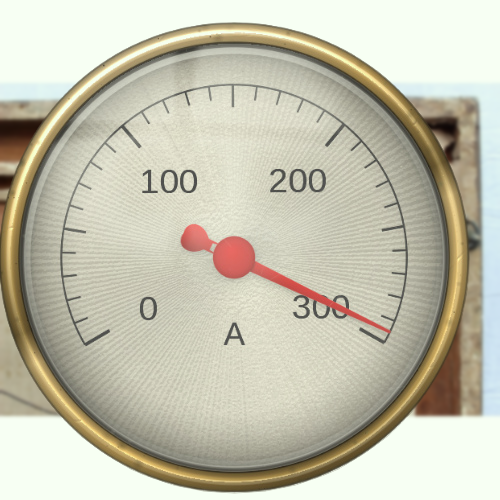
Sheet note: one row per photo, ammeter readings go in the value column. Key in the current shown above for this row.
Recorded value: 295 A
